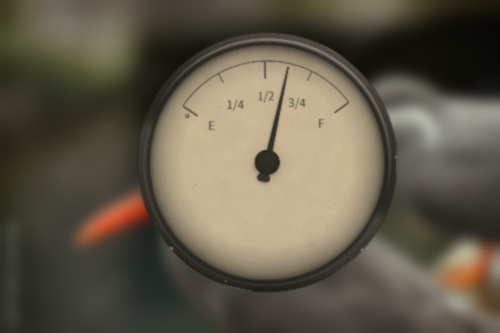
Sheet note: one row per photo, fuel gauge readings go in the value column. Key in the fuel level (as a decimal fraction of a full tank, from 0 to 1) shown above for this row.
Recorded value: 0.625
